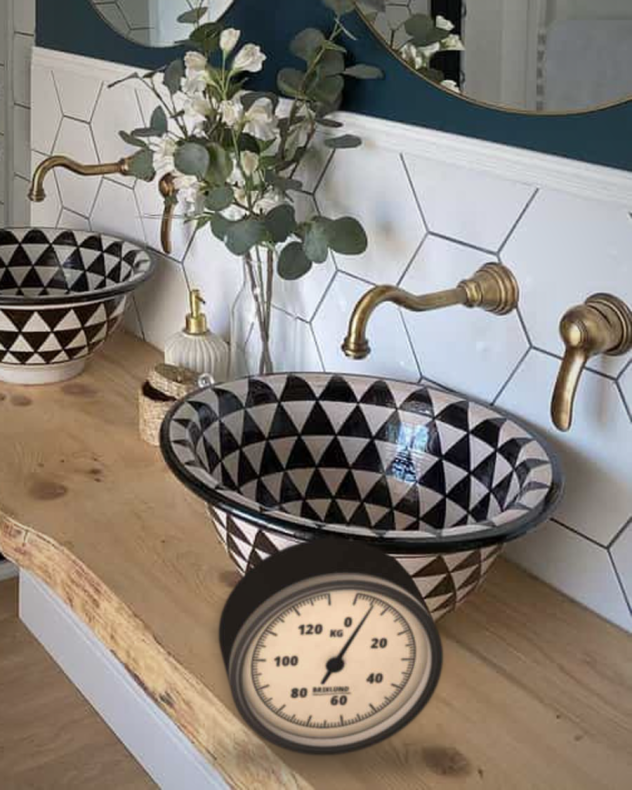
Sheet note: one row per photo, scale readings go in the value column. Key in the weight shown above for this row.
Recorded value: 5 kg
